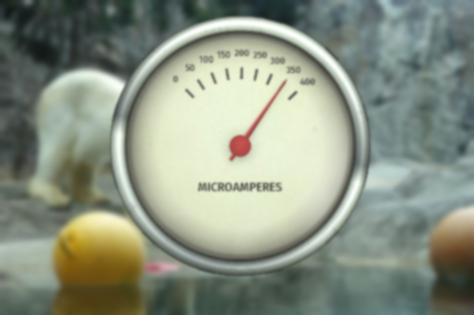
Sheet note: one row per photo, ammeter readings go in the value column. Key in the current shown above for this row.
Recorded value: 350 µA
